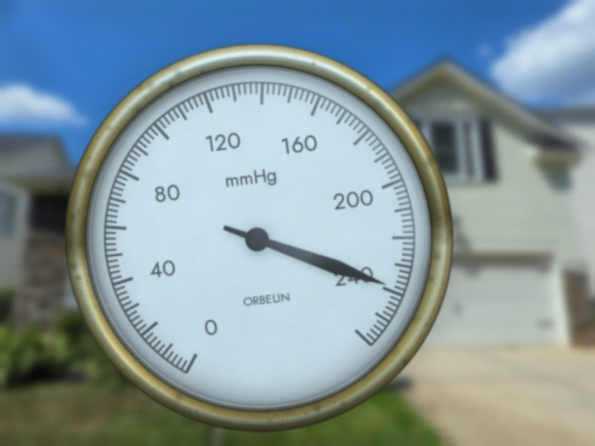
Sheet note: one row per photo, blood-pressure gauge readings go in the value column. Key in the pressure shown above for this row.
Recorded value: 238 mmHg
